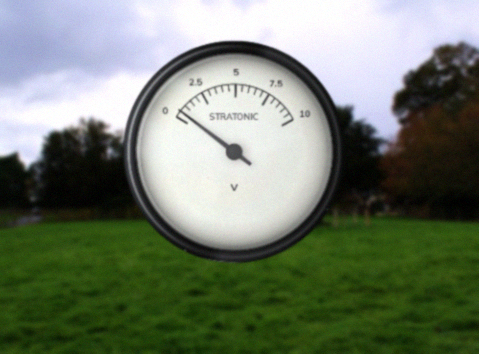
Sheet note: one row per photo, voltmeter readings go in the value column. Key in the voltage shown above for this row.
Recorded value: 0.5 V
